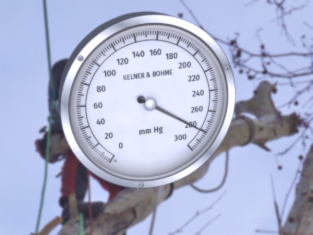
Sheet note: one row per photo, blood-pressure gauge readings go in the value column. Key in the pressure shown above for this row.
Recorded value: 280 mmHg
